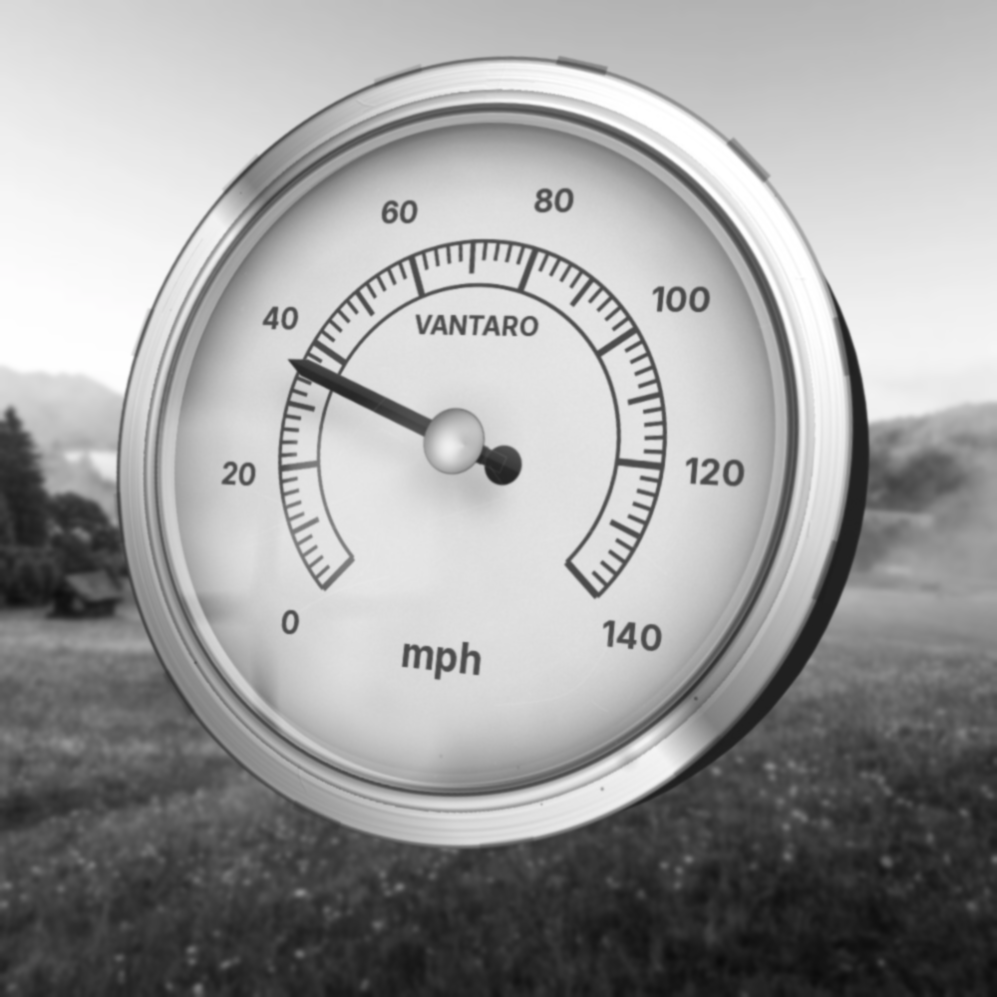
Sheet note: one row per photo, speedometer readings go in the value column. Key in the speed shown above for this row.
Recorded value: 36 mph
